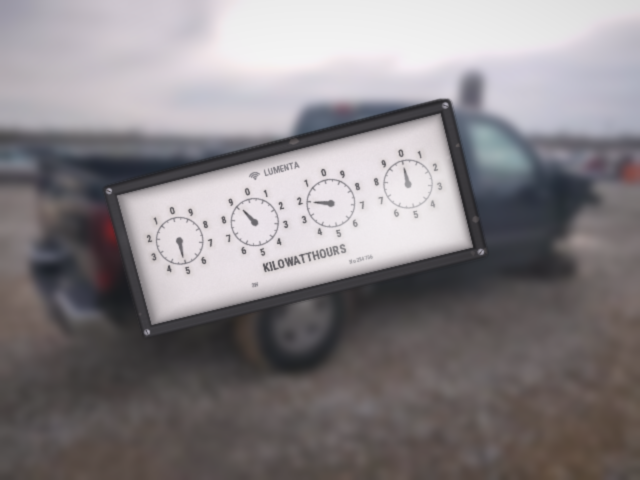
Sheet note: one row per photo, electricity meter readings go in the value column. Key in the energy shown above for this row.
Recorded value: 4920 kWh
